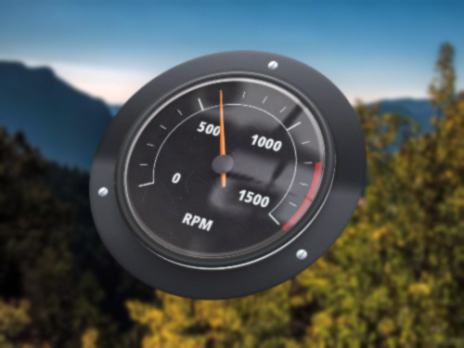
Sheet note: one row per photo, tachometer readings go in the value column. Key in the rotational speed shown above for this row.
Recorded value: 600 rpm
